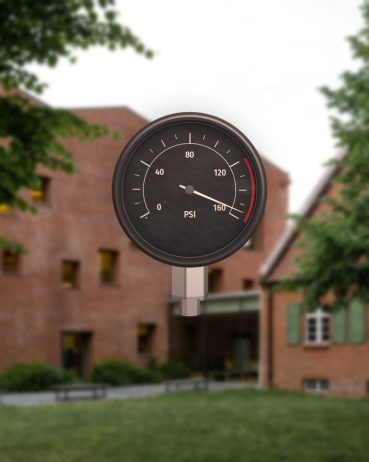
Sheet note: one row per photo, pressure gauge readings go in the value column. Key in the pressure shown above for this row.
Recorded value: 155 psi
